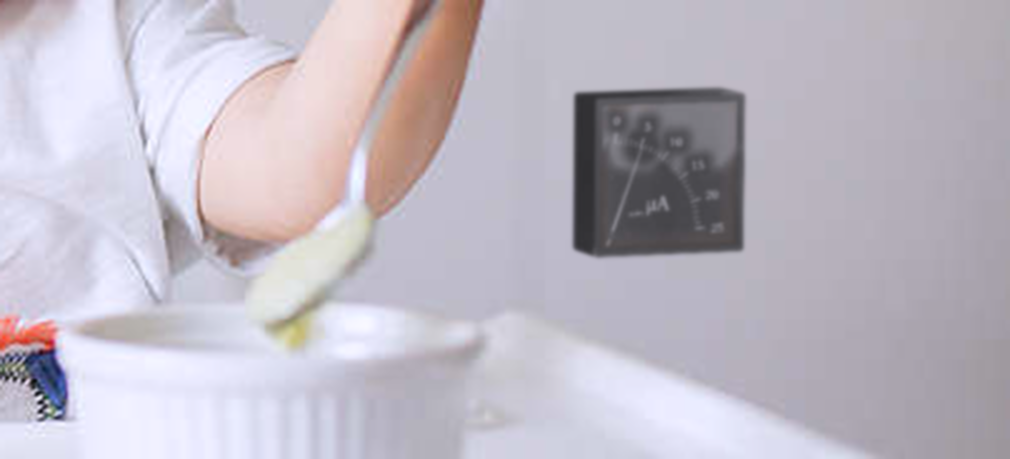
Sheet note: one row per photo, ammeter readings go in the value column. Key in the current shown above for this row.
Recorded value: 5 µA
